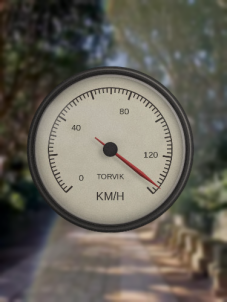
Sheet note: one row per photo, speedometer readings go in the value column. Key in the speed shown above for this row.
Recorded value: 136 km/h
